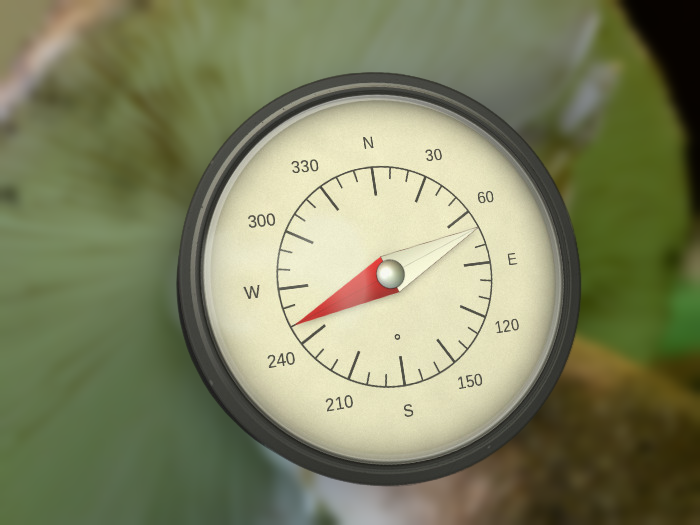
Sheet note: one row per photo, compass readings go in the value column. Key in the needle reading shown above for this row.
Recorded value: 250 °
